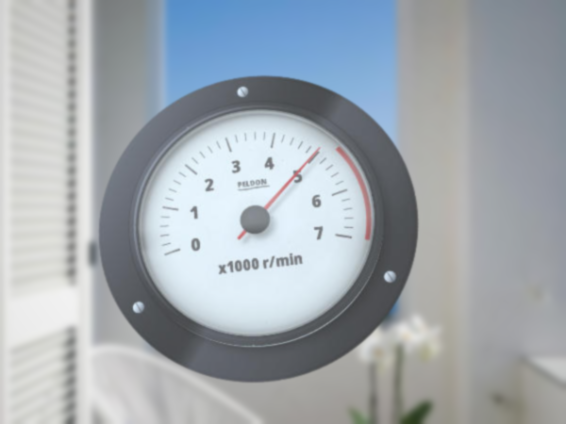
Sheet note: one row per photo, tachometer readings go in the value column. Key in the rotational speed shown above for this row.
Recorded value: 5000 rpm
